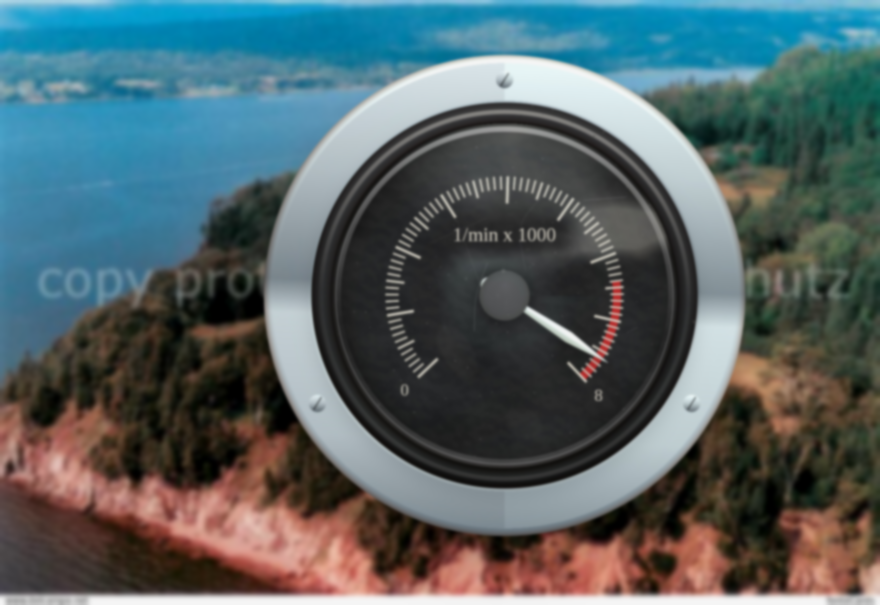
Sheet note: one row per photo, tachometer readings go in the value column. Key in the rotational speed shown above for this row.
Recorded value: 7600 rpm
